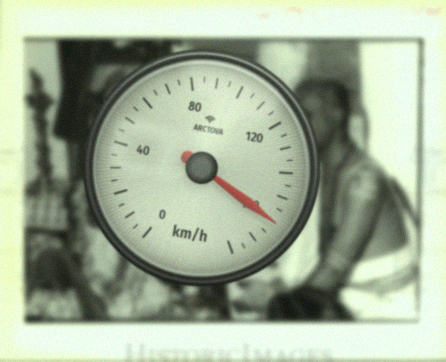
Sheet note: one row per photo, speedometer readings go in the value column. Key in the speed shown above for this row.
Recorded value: 160 km/h
